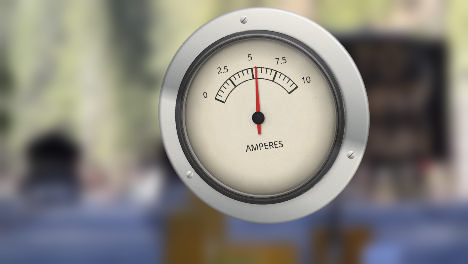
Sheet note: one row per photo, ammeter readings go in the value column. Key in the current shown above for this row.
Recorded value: 5.5 A
